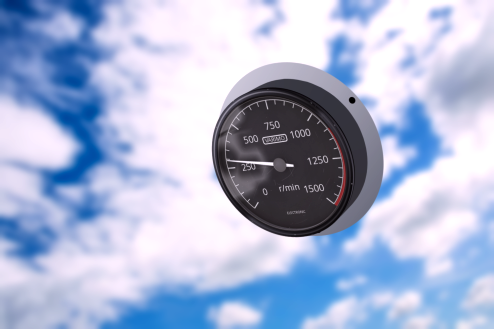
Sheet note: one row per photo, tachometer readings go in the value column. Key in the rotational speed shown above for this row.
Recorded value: 300 rpm
